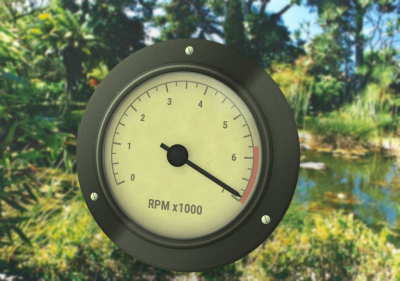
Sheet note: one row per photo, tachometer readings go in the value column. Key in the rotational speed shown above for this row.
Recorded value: 6875 rpm
